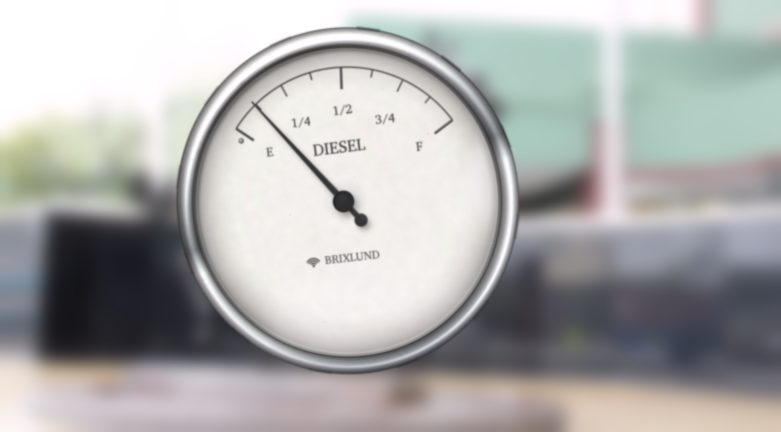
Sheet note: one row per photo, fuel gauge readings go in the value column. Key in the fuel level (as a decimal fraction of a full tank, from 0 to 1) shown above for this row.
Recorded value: 0.125
